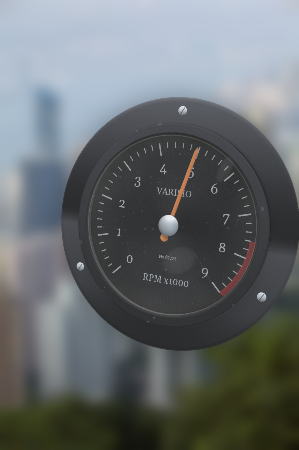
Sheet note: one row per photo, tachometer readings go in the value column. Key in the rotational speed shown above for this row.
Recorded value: 5000 rpm
